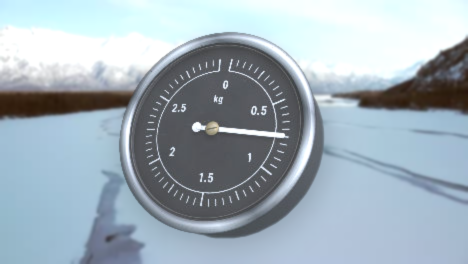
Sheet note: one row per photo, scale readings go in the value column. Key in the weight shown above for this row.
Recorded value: 0.75 kg
